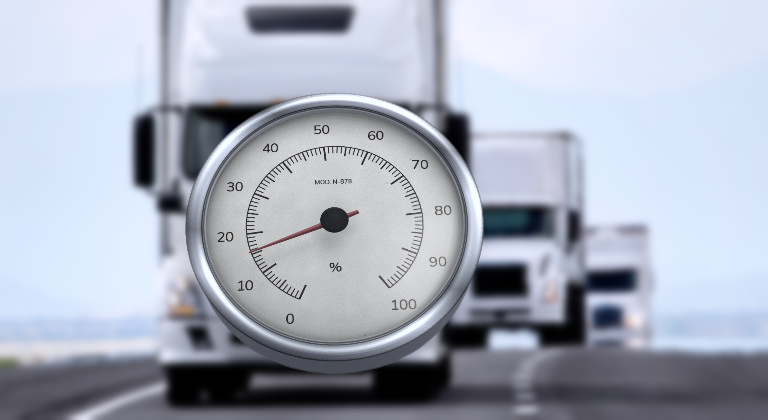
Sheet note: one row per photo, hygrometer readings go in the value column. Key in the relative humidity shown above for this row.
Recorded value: 15 %
